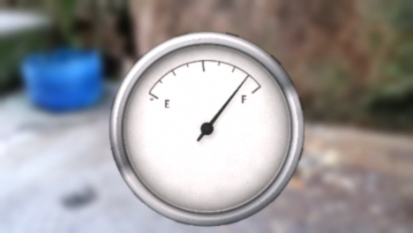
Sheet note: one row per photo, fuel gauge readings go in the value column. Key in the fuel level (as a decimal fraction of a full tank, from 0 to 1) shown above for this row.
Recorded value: 0.875
